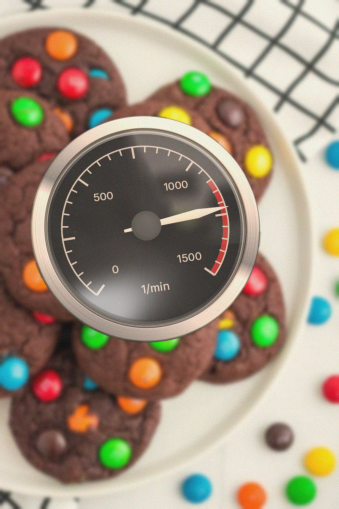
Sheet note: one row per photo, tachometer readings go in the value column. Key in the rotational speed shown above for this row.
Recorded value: 1225 rpm
